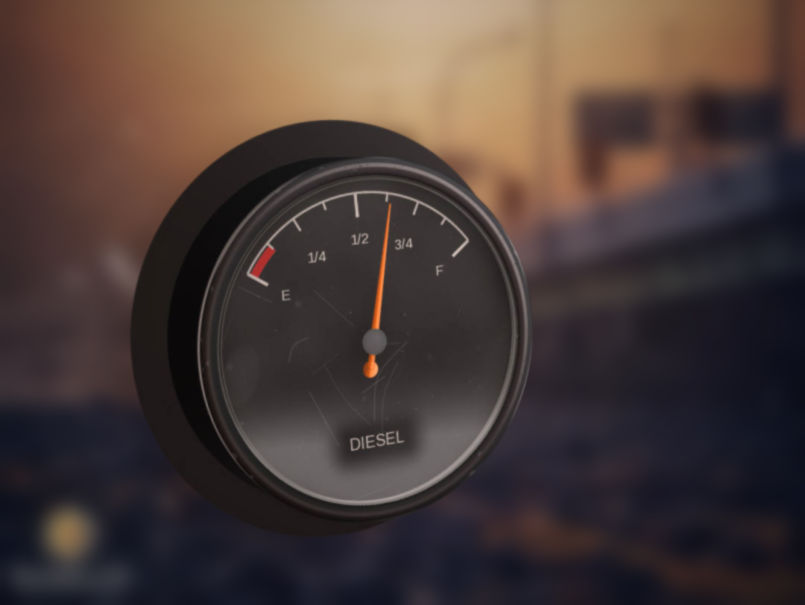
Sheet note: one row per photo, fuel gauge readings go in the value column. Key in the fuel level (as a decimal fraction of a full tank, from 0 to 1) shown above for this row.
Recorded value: 0.625
